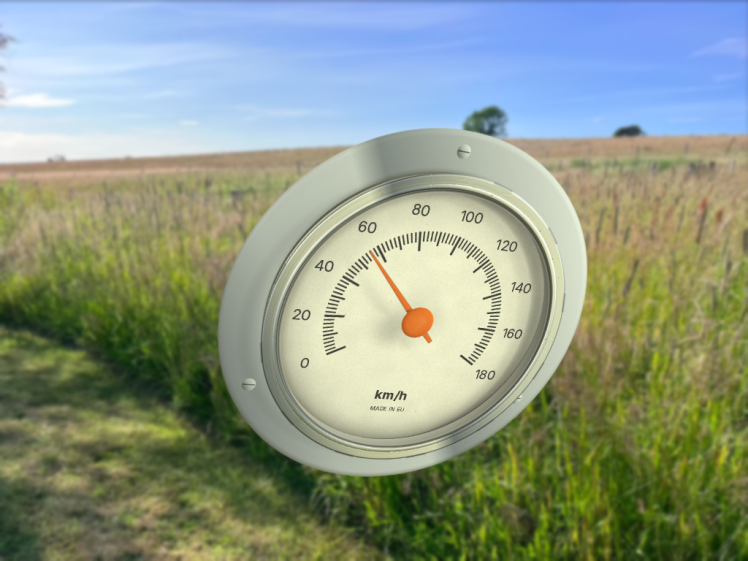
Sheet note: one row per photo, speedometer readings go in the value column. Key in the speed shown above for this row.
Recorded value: 56 km/h
